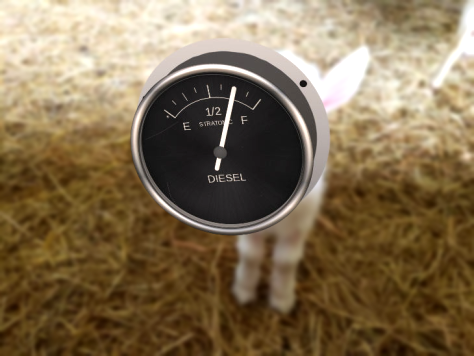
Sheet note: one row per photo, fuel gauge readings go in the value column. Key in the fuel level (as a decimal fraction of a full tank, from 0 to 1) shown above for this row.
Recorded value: 0.75
